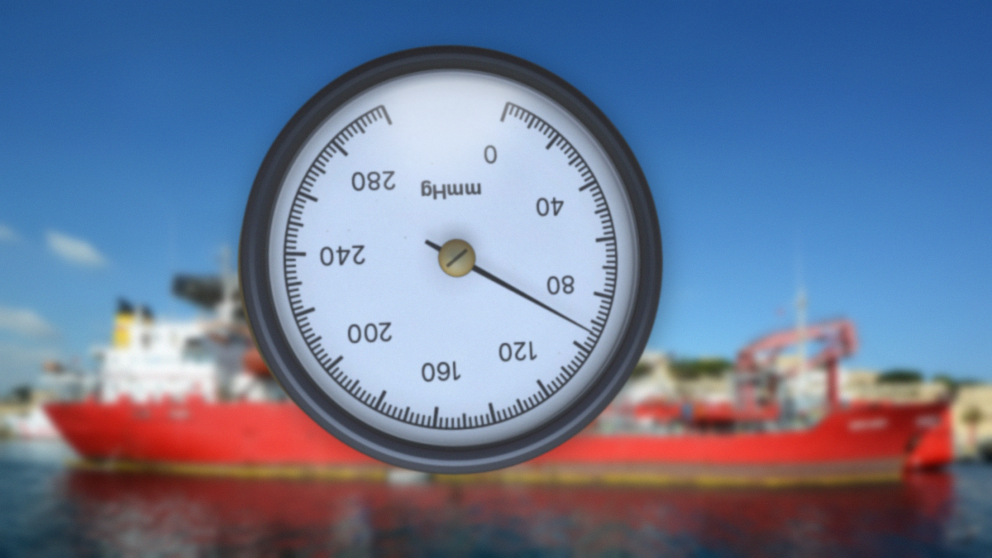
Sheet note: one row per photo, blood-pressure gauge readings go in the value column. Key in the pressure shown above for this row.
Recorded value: 94 mmHg
